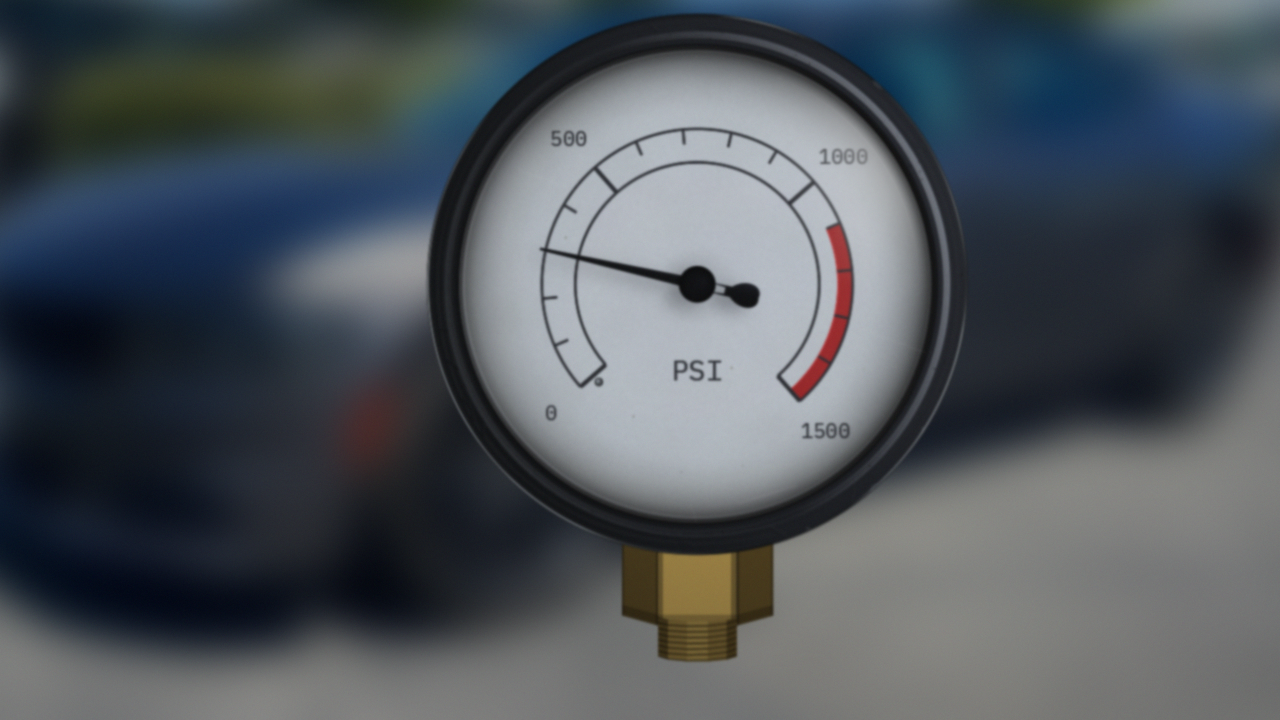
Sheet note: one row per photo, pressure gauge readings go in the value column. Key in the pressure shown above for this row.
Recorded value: 300 psi
